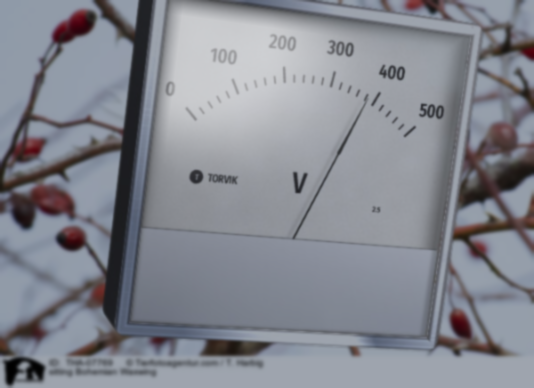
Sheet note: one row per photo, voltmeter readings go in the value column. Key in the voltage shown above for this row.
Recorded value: 380 V
